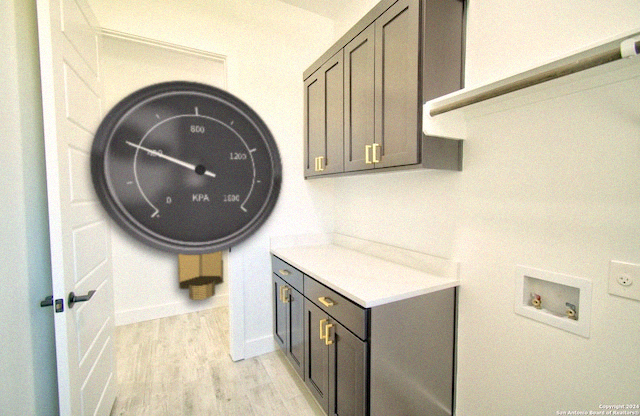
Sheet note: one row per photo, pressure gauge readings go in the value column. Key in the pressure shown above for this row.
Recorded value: 400 kPa
